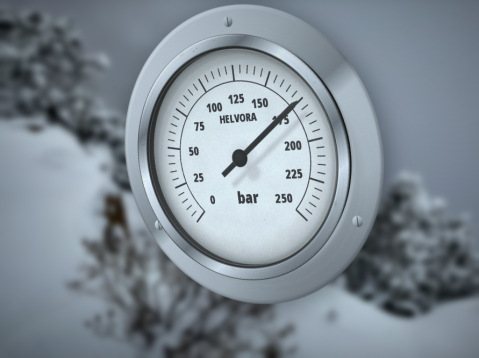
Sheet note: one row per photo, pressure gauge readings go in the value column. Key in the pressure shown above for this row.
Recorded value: 175 bar
